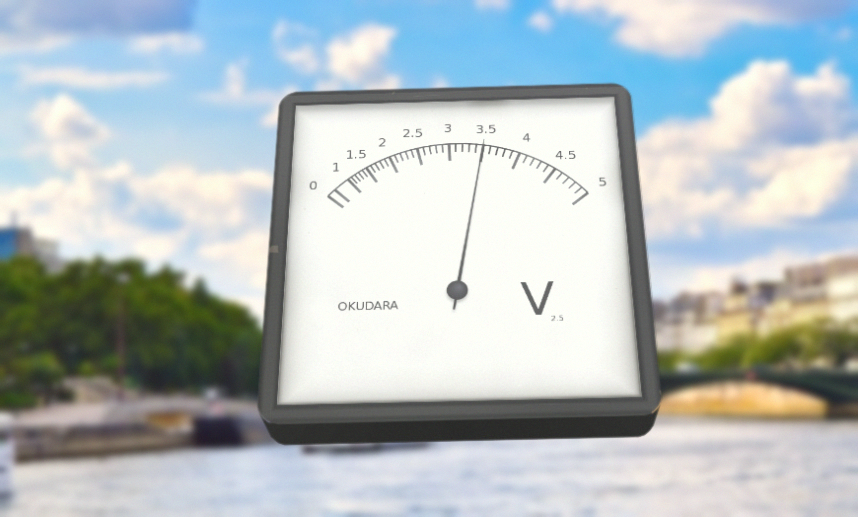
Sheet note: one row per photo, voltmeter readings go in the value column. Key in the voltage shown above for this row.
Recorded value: 3.5 V
